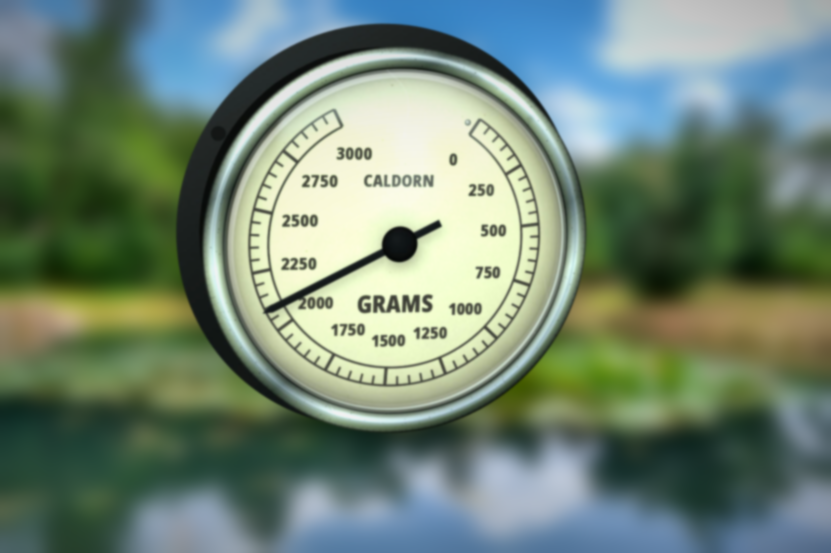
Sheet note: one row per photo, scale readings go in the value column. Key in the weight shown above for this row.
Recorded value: 2100 g
